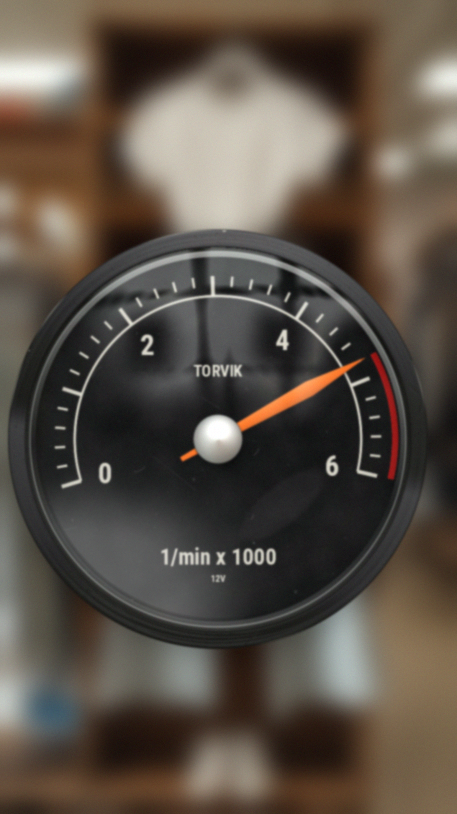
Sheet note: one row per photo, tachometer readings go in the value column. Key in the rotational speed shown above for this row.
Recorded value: 4800 rpm
